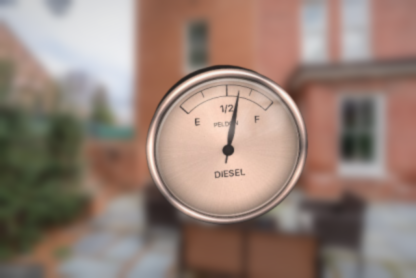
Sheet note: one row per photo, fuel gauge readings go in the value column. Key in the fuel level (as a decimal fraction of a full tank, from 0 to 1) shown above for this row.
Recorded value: 0.625
